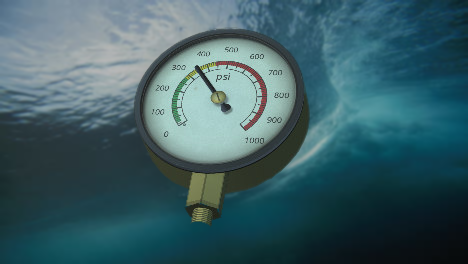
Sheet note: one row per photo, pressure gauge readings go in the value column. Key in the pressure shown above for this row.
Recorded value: 350 psi
